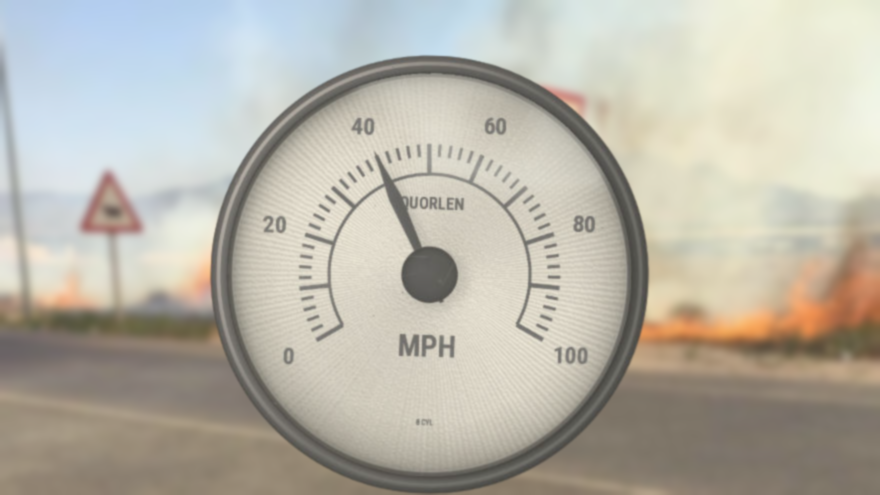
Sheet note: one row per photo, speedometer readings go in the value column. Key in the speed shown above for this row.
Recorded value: 40 mph
